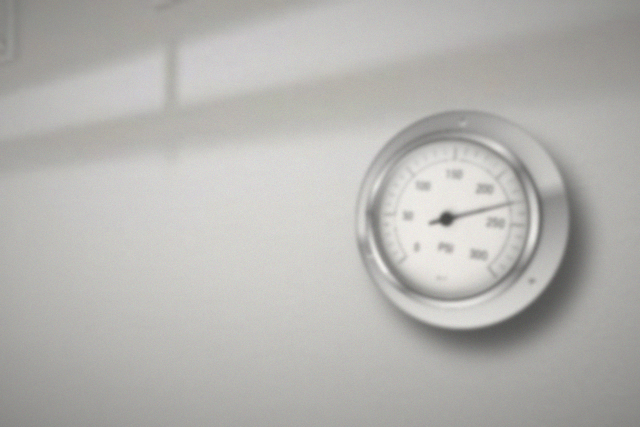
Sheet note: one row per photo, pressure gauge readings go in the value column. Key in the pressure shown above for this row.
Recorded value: 230 psi
